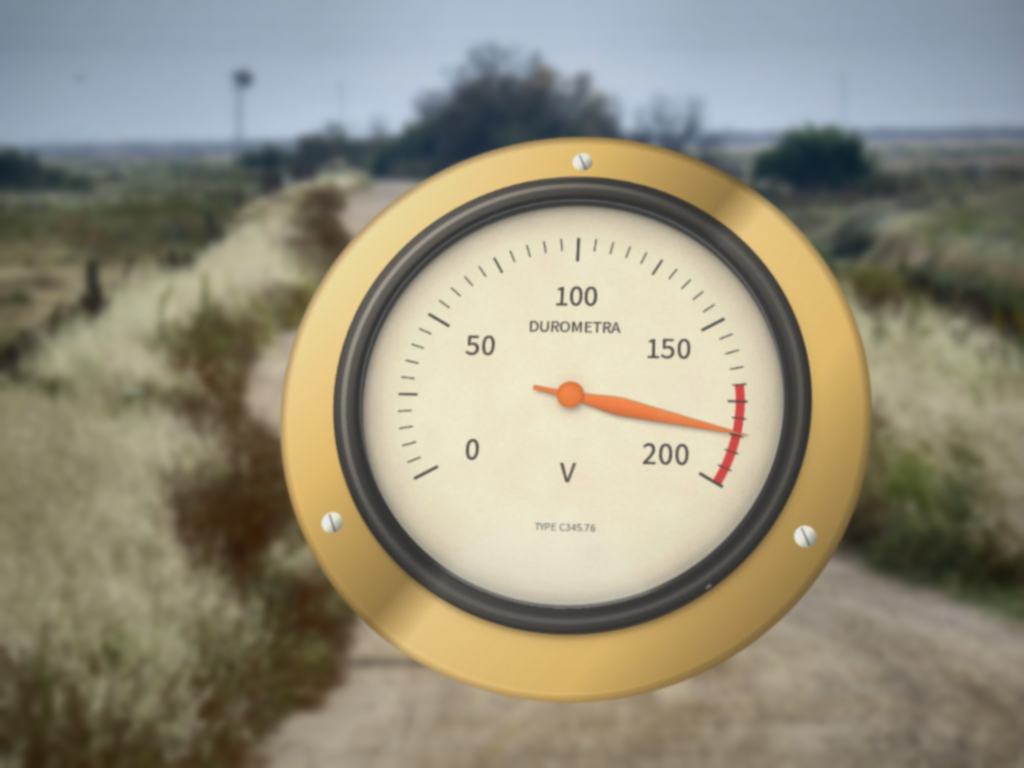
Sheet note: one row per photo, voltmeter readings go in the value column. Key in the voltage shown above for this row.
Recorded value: 185 V
